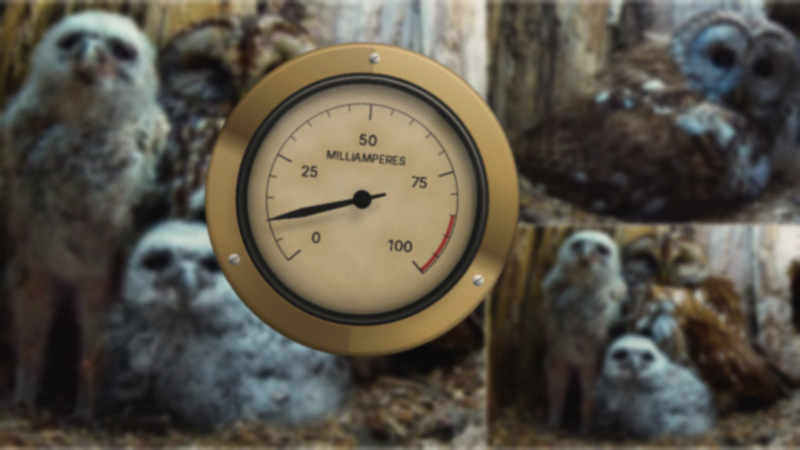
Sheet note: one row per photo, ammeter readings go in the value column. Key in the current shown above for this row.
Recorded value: 10 mA
